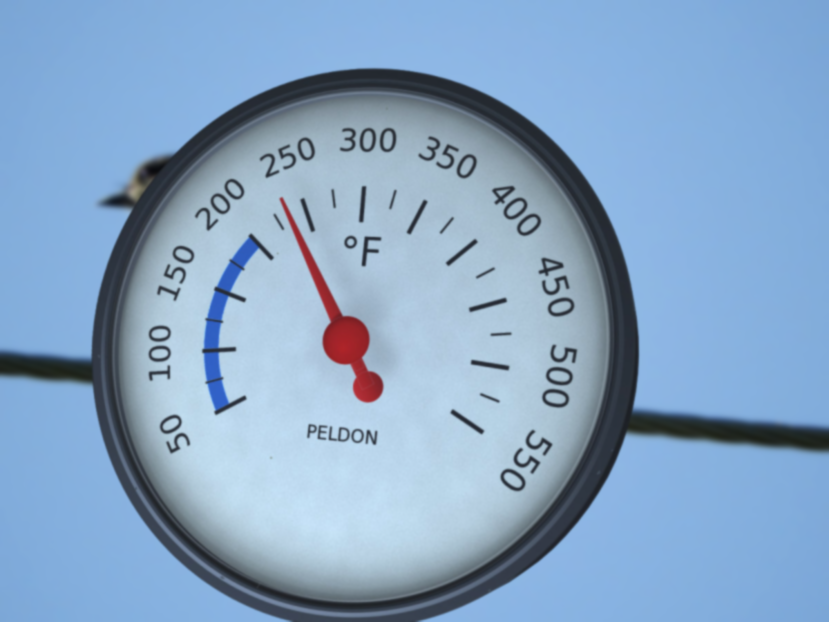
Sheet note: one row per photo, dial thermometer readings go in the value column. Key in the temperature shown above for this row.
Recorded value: 237.5 °F
